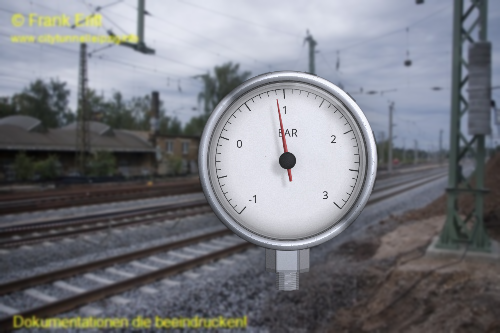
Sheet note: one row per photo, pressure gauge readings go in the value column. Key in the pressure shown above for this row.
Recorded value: 0.9 bar
